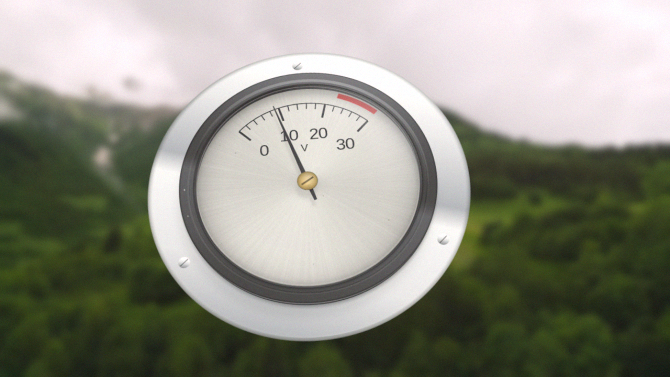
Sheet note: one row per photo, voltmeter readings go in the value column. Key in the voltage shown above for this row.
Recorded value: 9 V
